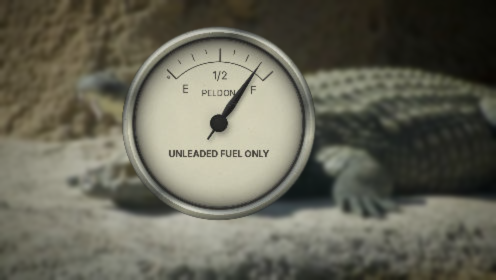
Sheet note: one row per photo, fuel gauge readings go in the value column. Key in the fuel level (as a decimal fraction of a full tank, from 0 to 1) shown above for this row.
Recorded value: 0.875
